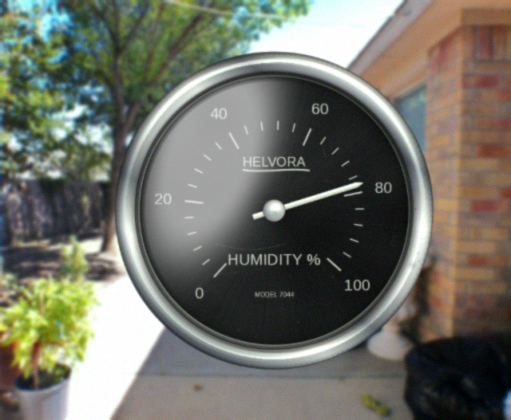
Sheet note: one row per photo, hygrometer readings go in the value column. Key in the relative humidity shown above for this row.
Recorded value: 78 %
